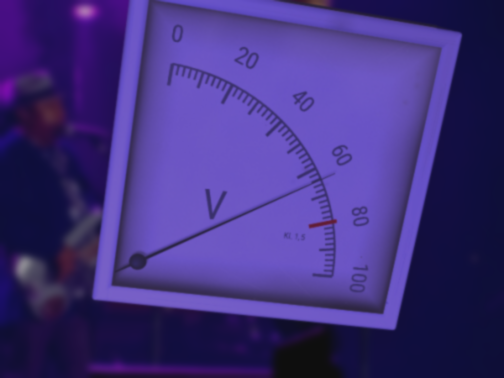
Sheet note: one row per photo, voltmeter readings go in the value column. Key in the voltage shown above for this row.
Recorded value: 64 V
